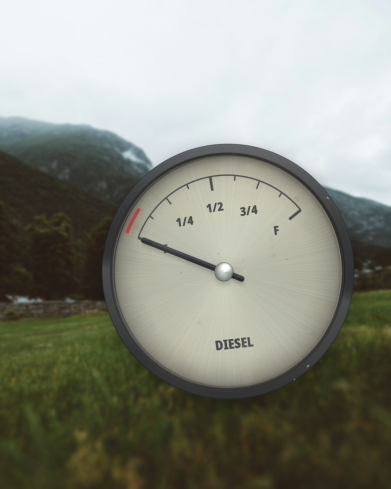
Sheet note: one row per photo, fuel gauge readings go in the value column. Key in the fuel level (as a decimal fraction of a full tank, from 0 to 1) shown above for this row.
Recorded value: 0
